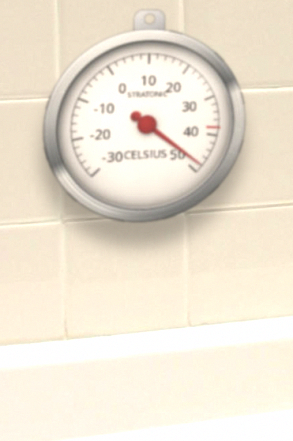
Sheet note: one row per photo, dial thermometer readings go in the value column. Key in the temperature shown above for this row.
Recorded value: 48 °C
